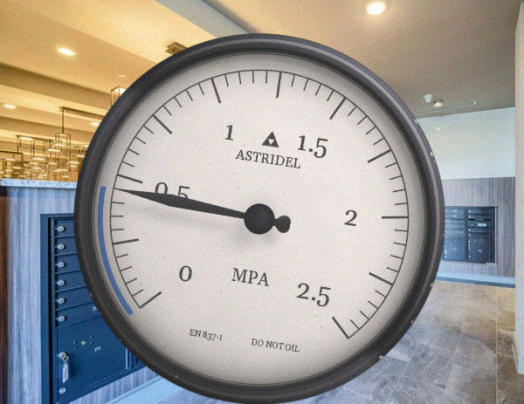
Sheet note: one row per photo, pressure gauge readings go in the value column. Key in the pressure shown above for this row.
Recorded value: 0.45 MPa
